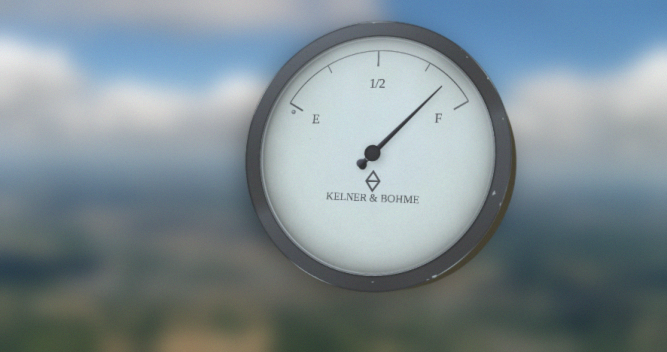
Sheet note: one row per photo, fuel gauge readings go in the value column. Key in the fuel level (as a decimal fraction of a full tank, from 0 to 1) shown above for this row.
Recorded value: 0.875
